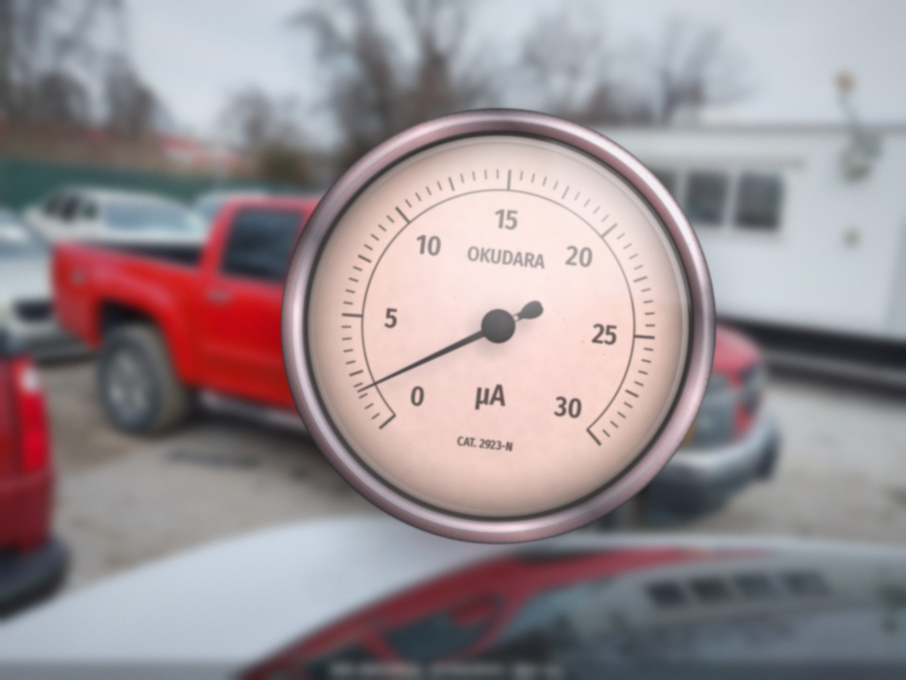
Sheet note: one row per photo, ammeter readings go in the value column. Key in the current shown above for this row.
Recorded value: 1.75 µA
